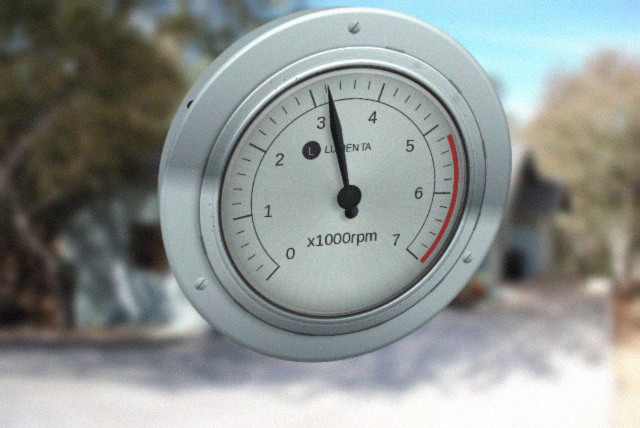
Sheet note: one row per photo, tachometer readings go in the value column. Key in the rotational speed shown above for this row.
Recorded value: 3200 rpm
